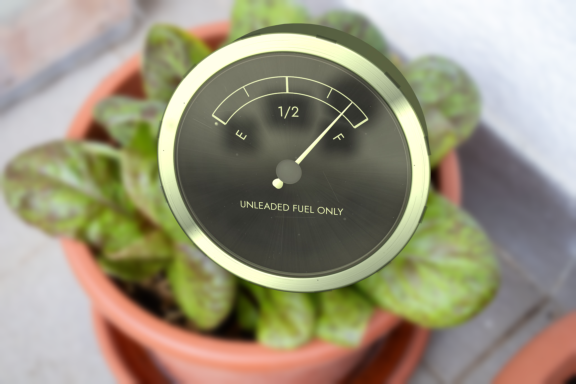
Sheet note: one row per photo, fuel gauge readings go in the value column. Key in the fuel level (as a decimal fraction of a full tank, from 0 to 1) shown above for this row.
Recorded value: 0.875
